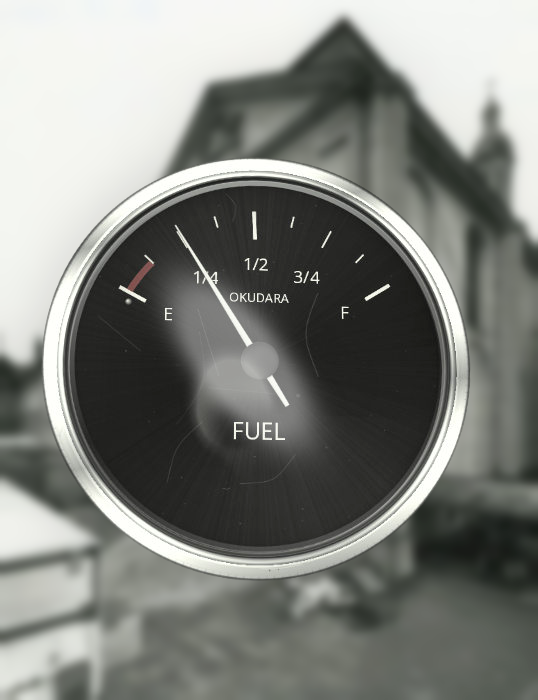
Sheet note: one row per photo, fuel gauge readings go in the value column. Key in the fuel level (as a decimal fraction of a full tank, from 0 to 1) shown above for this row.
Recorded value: 0.25
